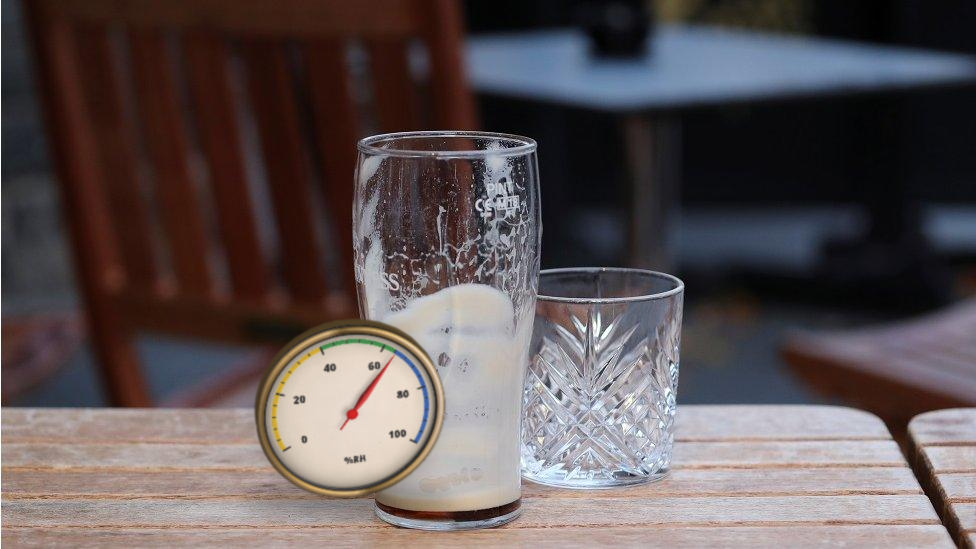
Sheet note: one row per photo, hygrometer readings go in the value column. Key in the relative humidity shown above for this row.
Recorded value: 64 %
